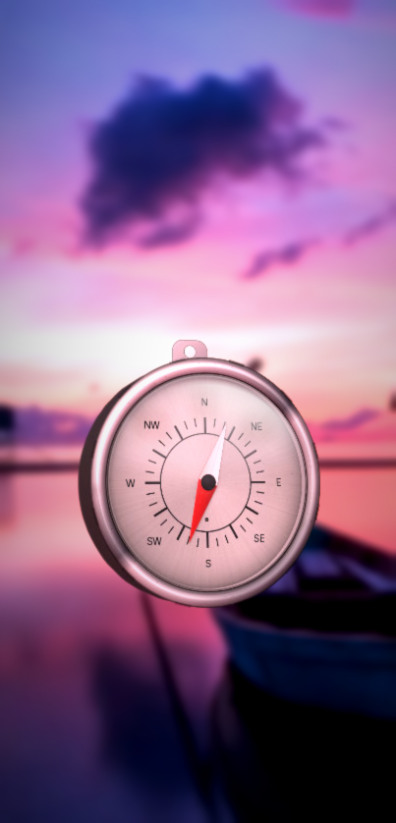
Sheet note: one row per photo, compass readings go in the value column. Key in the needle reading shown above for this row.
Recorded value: 200 °
